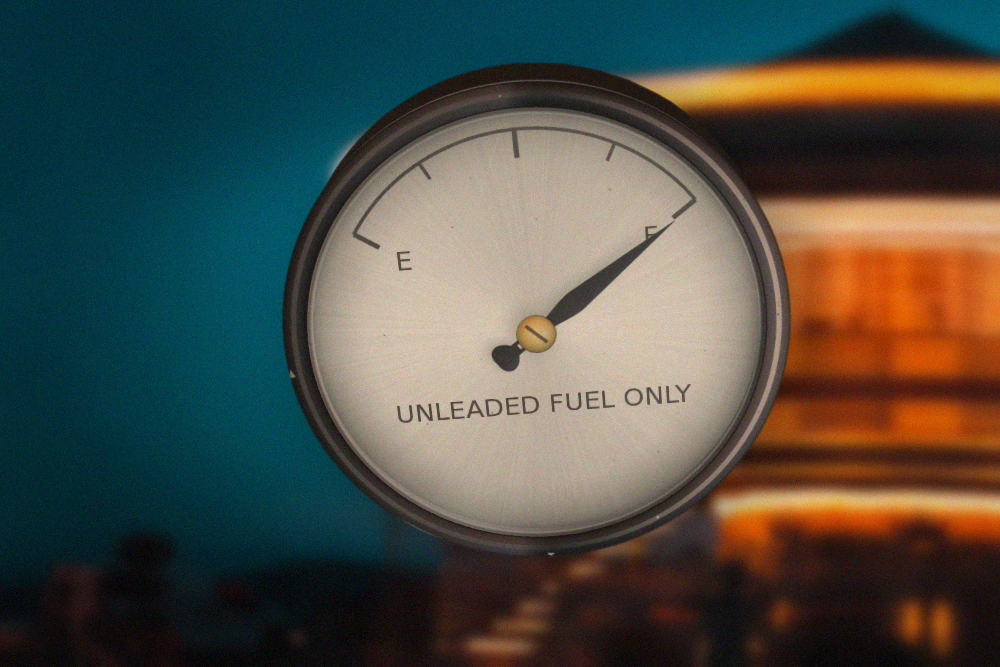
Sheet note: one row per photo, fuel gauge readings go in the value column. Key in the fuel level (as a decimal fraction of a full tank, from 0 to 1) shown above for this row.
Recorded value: 1
